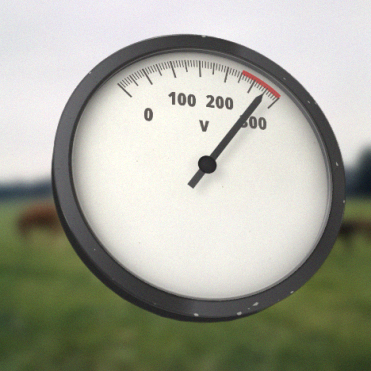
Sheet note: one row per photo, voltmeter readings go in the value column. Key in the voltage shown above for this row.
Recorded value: 275 V
